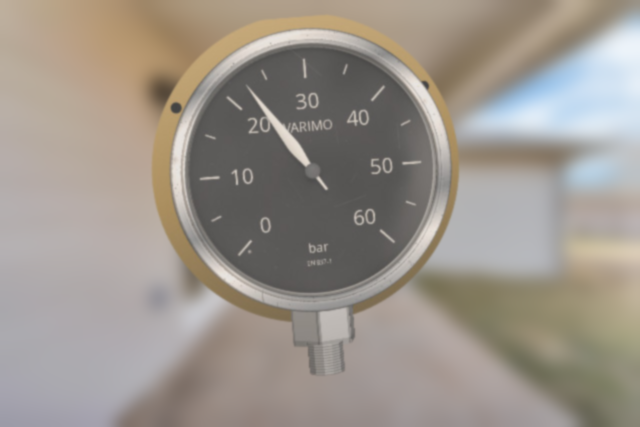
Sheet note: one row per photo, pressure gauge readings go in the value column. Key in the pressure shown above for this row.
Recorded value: 22.5 bar
